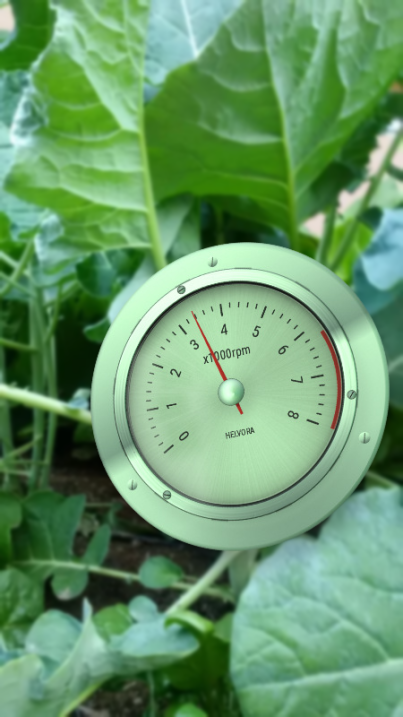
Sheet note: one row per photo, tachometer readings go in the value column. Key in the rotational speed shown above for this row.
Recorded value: 3400 rpm
